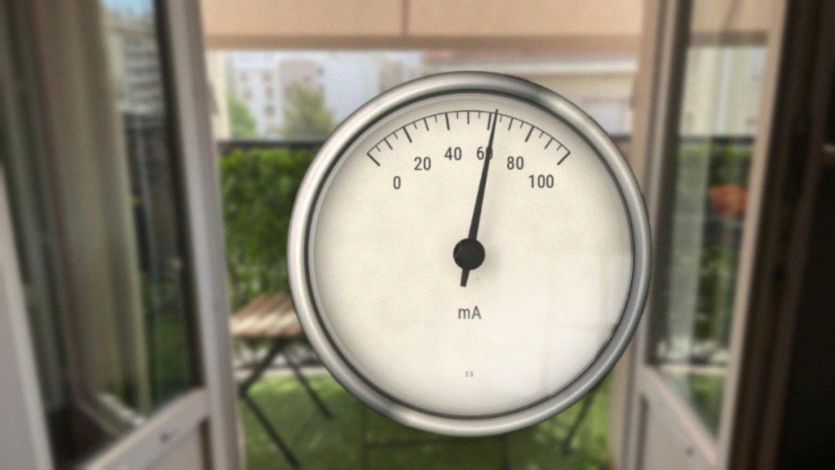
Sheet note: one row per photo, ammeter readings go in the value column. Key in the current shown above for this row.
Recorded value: 62.5 mA
